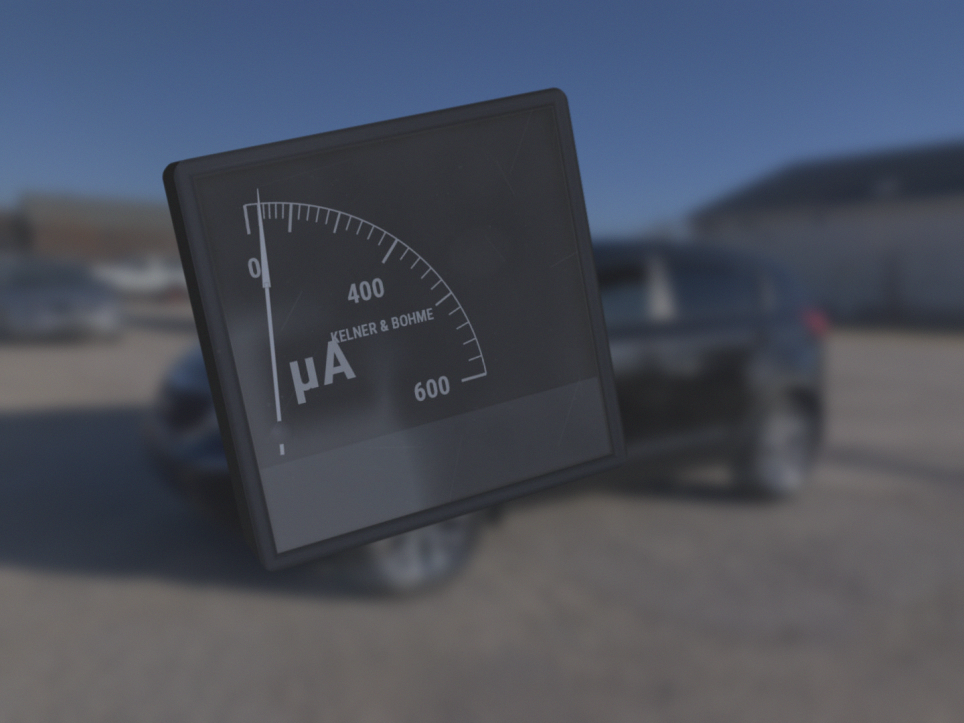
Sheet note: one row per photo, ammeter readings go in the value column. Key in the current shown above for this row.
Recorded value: 100 µA
